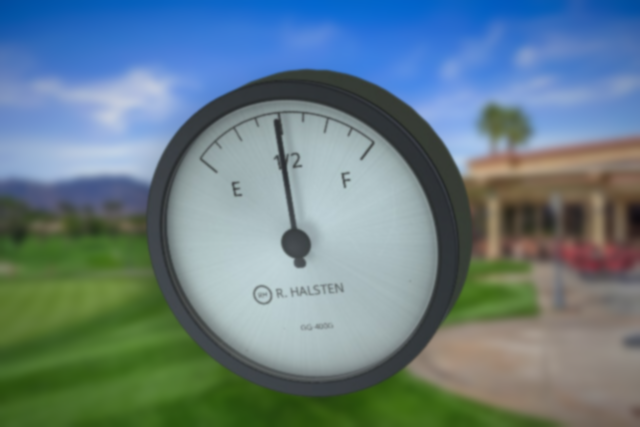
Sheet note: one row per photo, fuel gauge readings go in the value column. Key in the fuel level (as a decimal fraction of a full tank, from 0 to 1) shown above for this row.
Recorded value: 0.5
